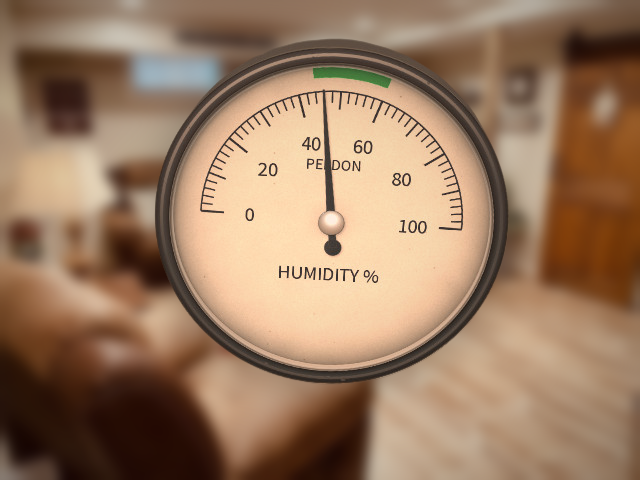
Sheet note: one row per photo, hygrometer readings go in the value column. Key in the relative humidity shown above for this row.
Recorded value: 46 %
